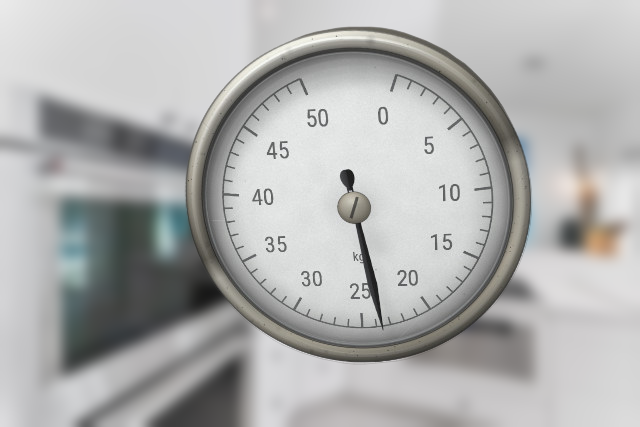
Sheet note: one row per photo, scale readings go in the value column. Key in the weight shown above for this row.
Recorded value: 23.5 kg
